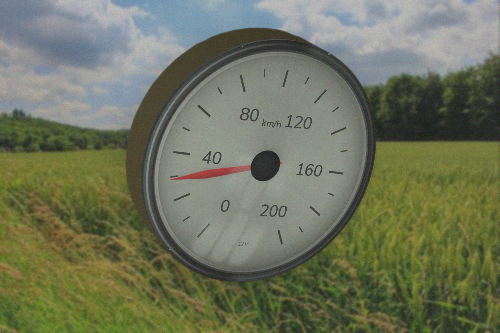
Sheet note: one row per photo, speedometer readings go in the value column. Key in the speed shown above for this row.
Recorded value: 30 km/h
